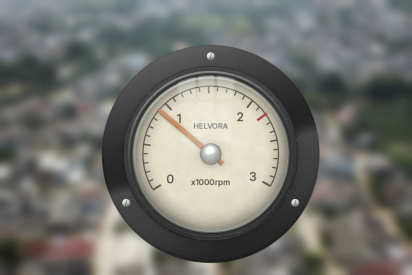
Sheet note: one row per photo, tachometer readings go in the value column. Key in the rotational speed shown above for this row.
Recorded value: 900 rpm
